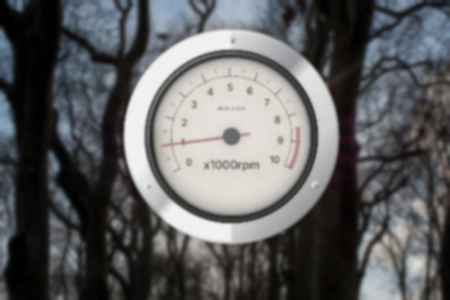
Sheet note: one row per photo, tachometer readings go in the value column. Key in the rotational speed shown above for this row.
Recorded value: 1000 rpm
